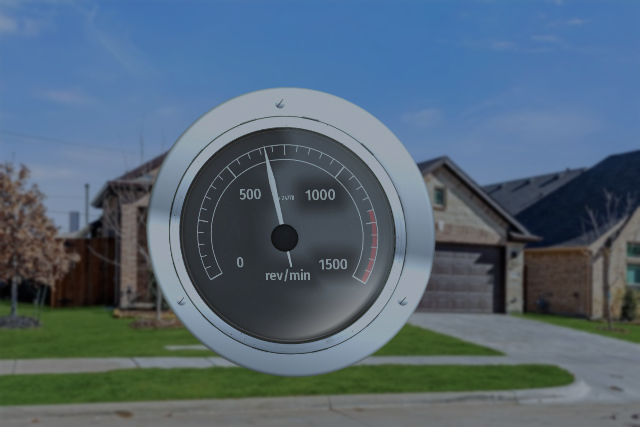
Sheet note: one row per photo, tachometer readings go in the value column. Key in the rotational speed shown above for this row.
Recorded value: 675 rpm
